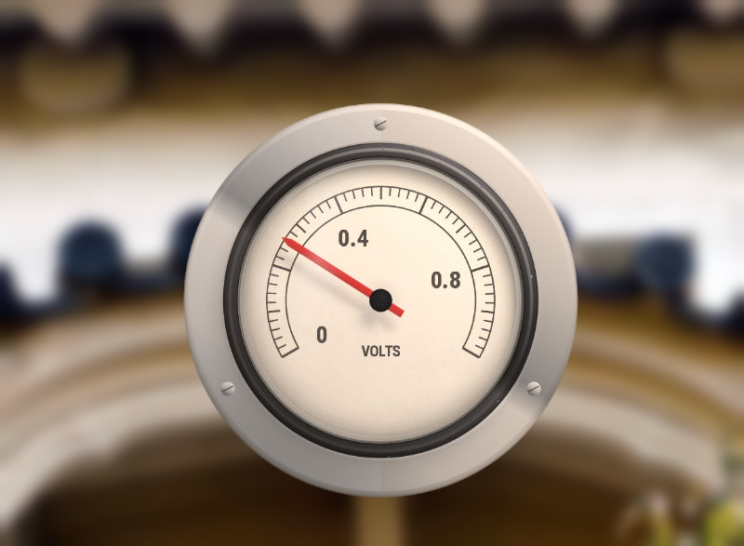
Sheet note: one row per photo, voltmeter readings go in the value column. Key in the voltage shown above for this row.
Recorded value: 0.26 V
